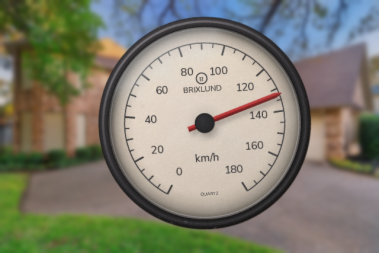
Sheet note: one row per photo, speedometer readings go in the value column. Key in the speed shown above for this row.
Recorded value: 132.5 km/h
